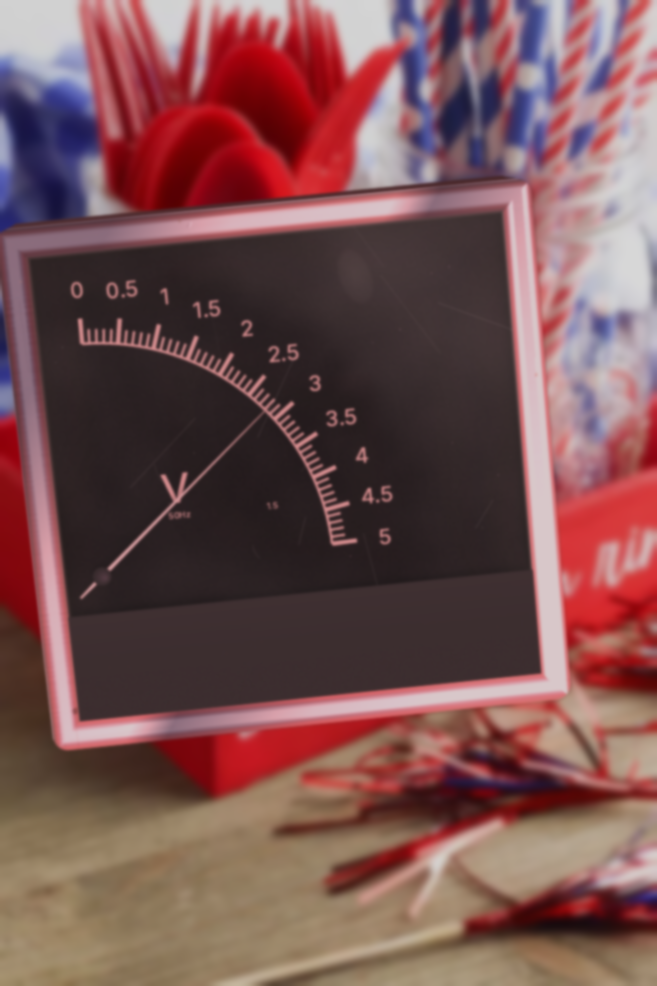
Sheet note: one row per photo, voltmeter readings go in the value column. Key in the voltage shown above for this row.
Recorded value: 2.8 V
